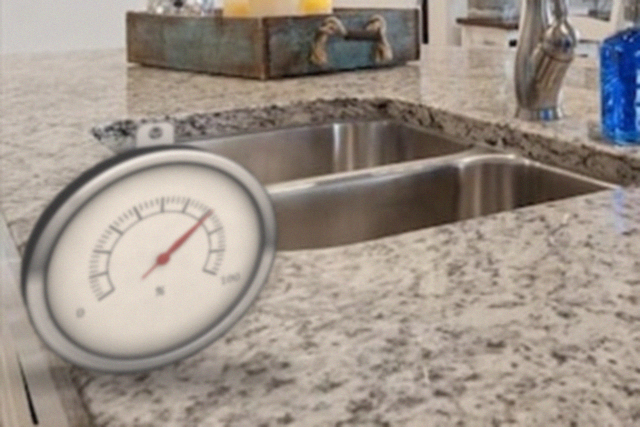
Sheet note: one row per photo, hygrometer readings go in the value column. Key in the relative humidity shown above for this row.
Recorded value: 70 %
